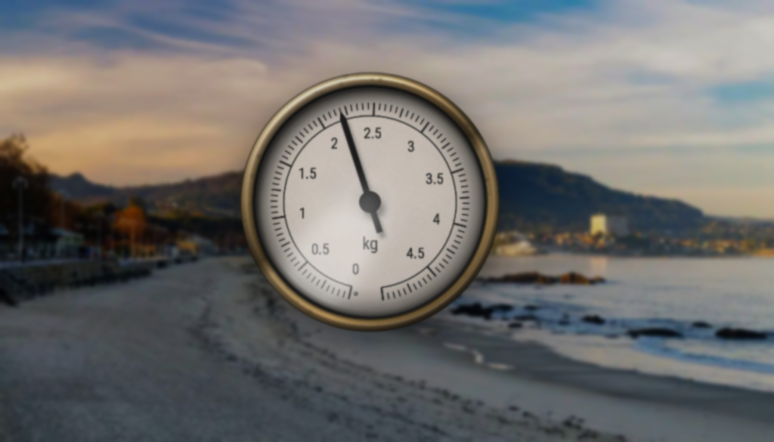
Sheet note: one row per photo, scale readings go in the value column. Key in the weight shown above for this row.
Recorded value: 2.2 kg
